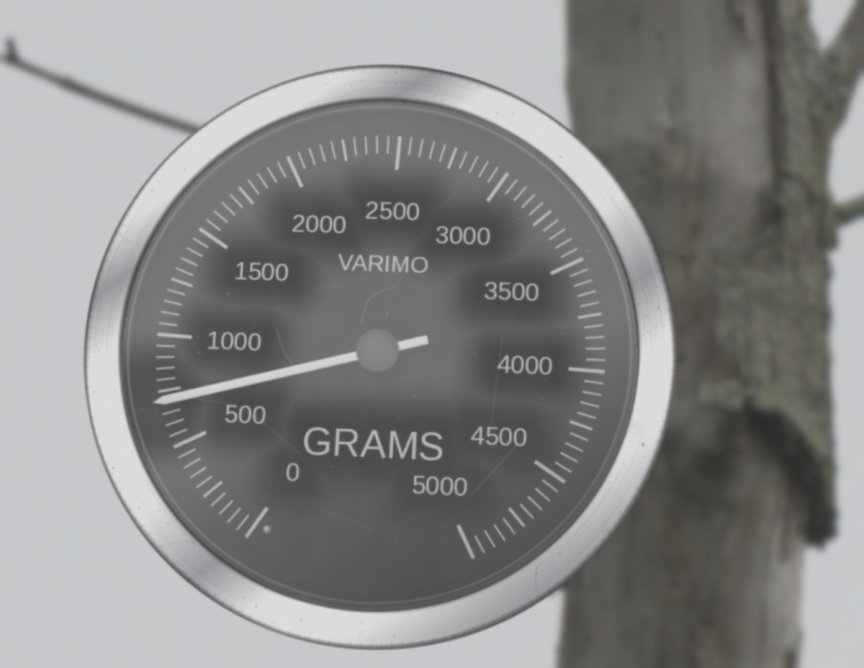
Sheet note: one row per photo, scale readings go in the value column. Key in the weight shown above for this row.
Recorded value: 700 g
